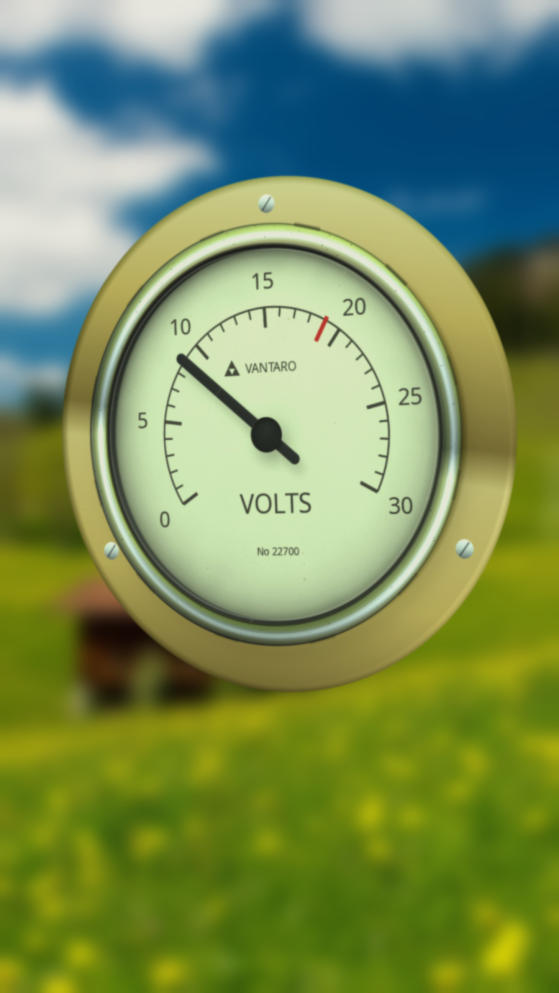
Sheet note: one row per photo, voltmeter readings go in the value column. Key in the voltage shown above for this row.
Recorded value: 9 V
